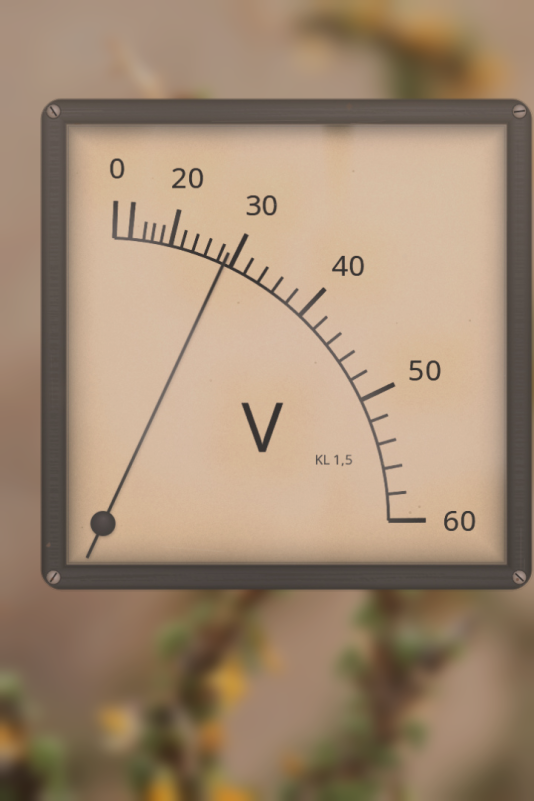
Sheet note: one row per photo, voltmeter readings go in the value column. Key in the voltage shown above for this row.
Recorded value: 29 V
